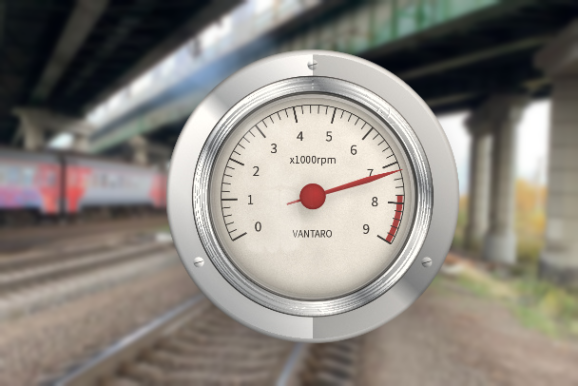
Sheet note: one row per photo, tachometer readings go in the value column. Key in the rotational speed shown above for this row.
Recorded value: 7200 rpm
